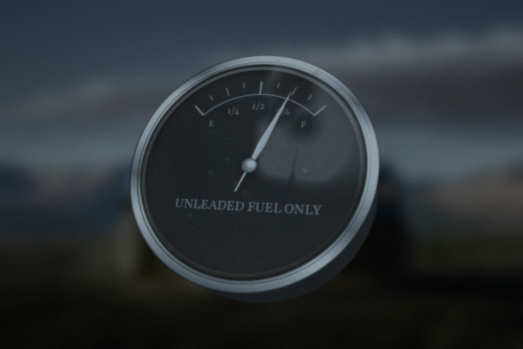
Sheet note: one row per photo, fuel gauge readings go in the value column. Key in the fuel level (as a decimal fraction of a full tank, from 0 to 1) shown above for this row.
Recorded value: 0.75
